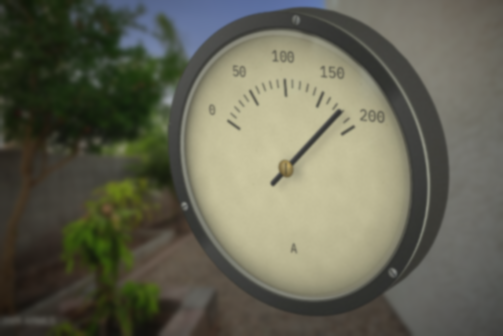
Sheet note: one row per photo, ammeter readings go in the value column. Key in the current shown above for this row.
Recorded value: 180 A
